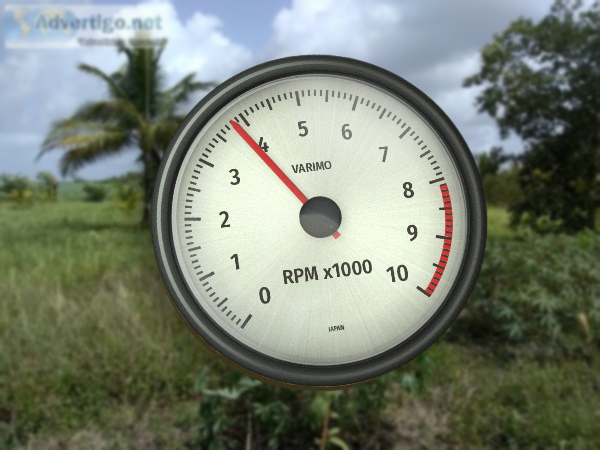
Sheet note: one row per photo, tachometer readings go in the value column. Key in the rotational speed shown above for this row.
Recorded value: 3800 rpm
